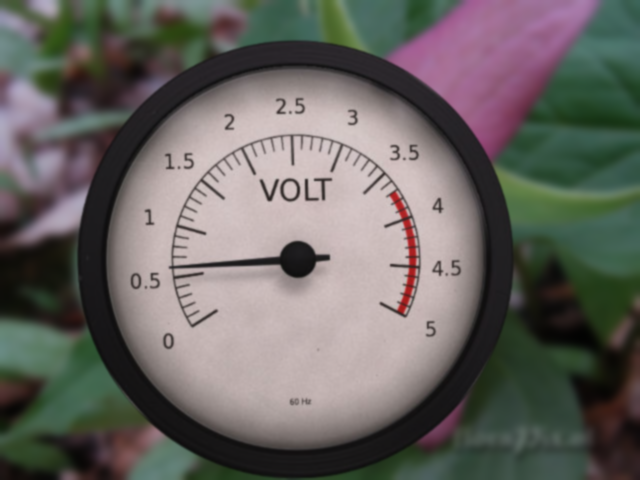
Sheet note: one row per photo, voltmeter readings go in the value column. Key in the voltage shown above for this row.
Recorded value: 0.6 V
